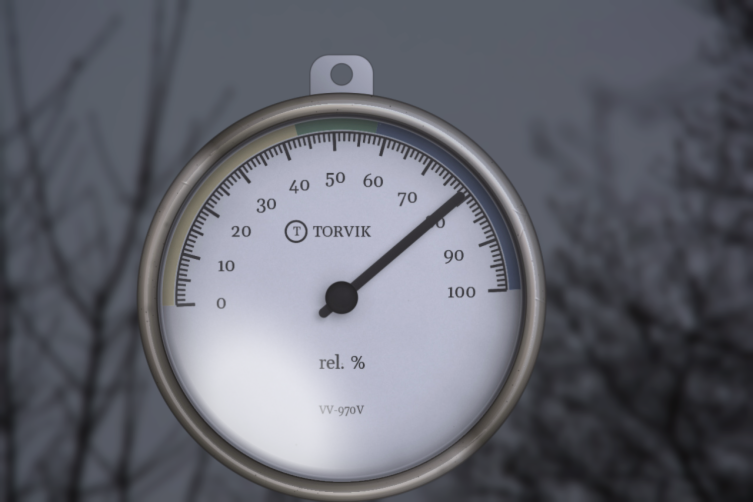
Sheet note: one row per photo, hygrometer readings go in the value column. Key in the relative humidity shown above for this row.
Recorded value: 79 %
